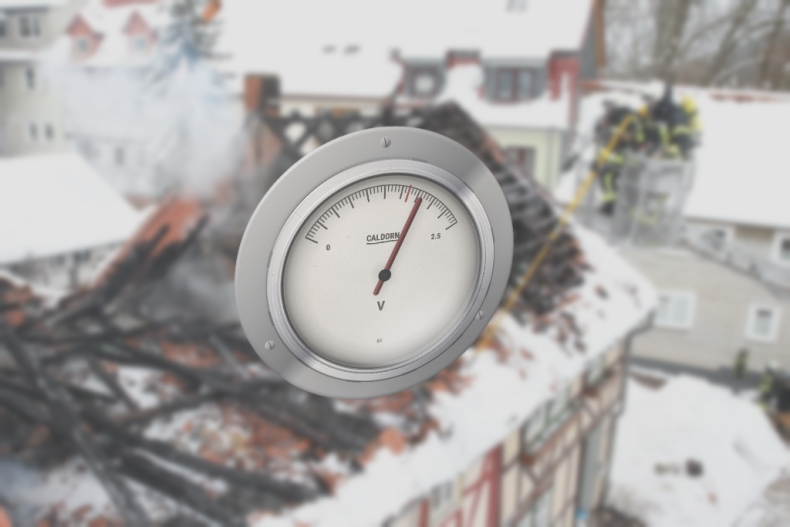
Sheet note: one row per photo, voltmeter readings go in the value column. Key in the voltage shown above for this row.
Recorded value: 1.75 V
